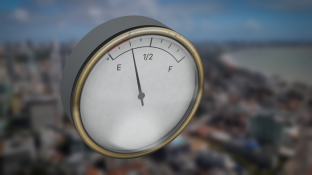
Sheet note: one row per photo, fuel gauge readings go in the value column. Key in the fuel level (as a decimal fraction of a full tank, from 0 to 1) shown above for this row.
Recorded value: 0.25
